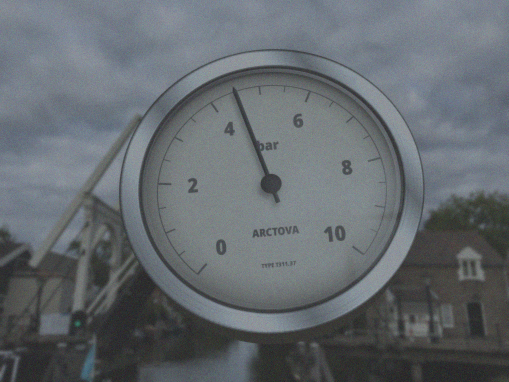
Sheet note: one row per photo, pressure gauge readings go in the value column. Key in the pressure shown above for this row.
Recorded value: 4.5 bar
